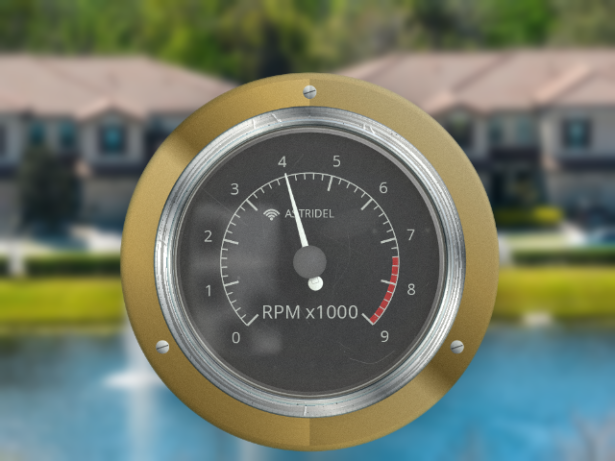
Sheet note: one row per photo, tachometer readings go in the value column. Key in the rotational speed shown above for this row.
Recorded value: 4000 rpm
